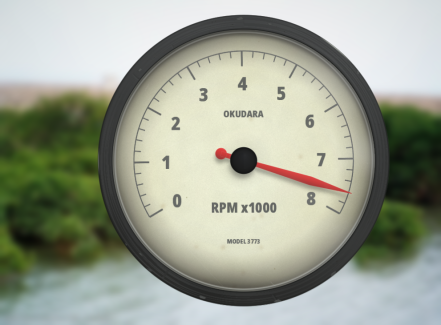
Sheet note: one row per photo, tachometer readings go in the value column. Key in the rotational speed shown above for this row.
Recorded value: 7600 rpm
